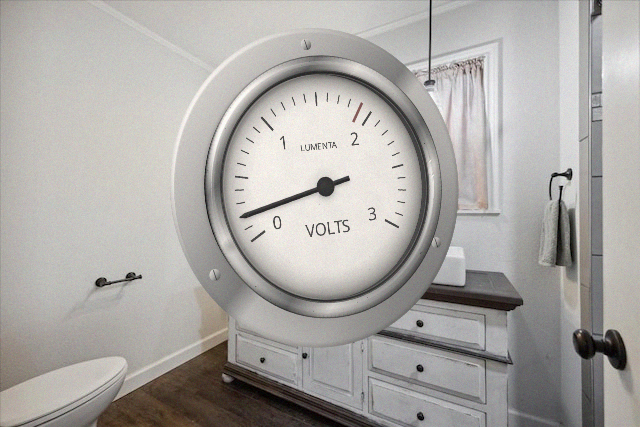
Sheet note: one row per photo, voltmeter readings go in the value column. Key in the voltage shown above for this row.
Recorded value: 0.2 V
